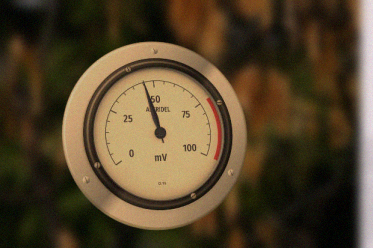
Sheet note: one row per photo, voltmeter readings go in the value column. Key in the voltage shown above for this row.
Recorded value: 45 mV
